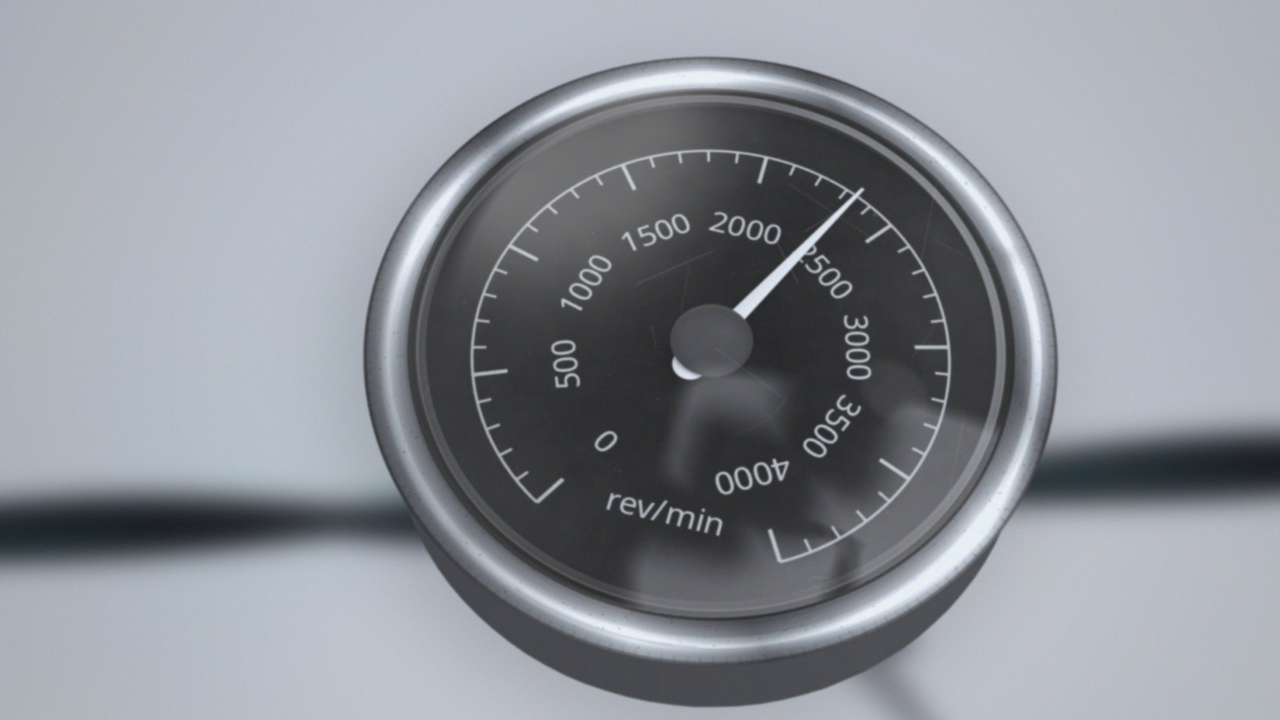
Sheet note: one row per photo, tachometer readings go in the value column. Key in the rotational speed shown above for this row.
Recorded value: 2350 rpm
